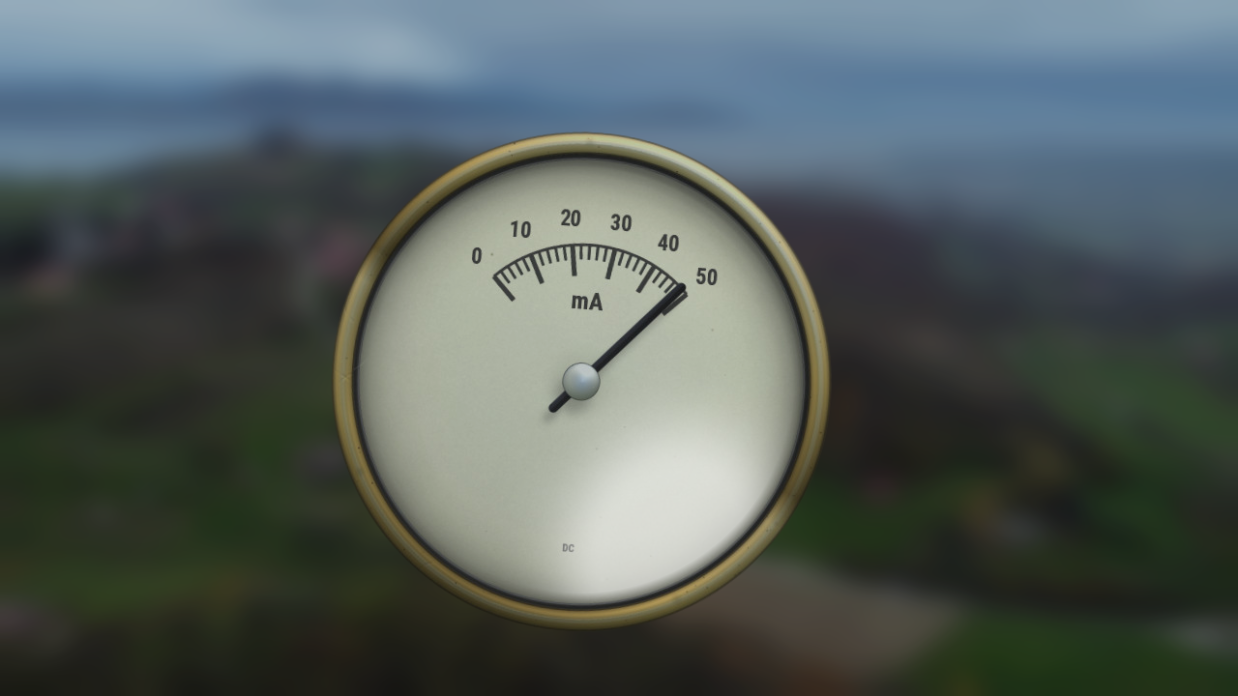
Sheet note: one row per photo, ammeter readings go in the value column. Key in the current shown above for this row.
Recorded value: 48 mA
